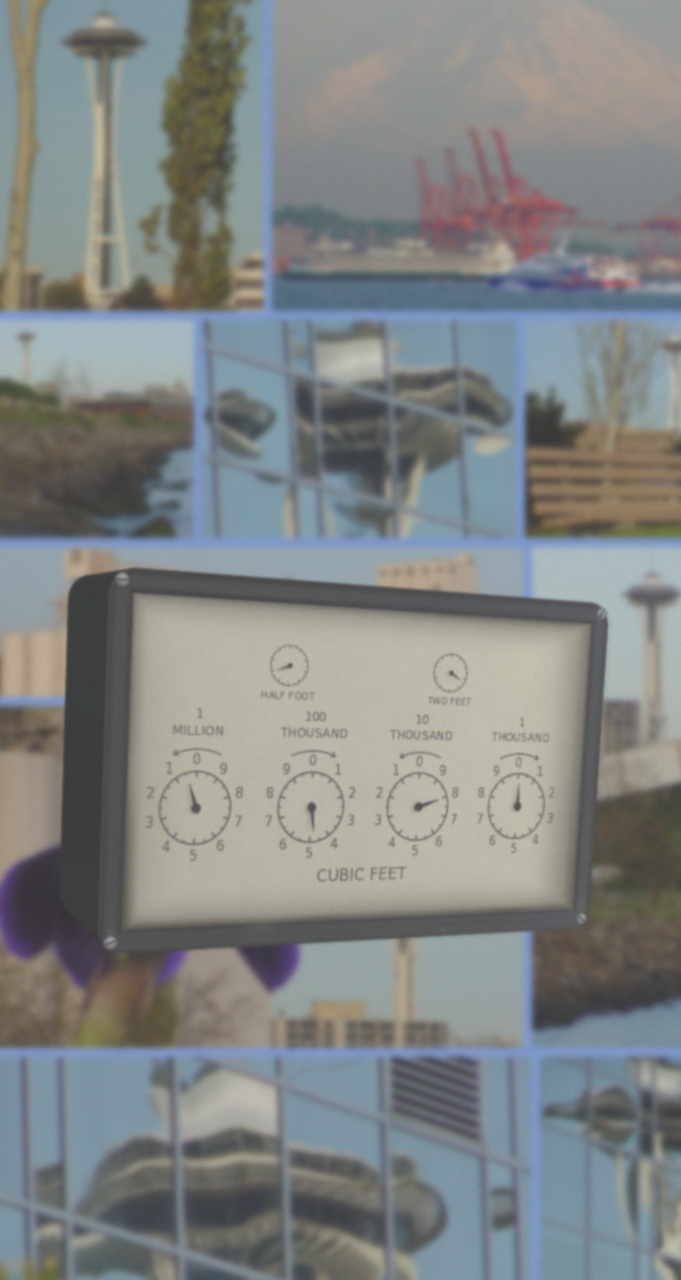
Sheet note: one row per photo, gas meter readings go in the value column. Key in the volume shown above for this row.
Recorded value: 48000 ft³
